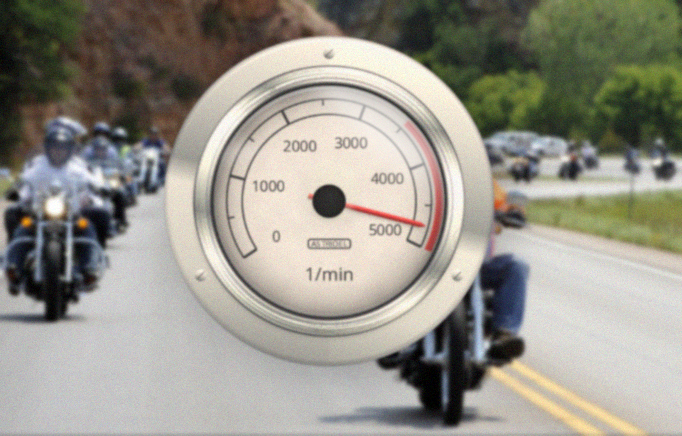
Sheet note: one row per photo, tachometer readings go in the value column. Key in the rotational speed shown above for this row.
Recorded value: 4750 rpm
